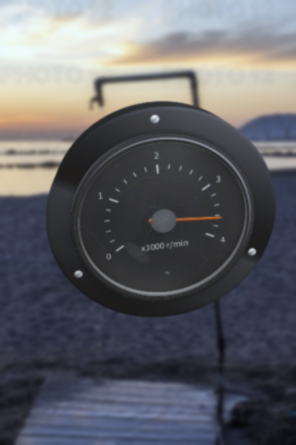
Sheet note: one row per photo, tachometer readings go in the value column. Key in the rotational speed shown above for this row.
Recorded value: 3600 rpm
